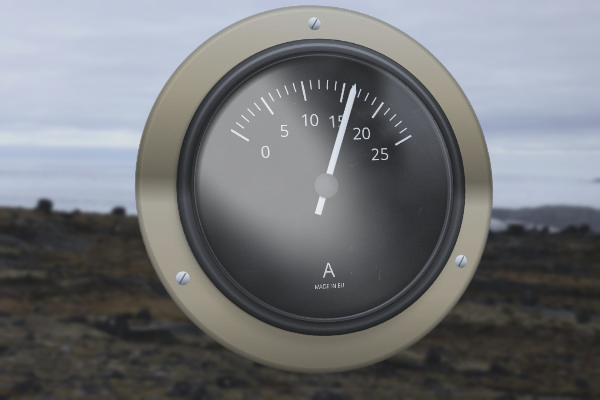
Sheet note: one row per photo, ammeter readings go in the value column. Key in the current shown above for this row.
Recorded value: 16 A
